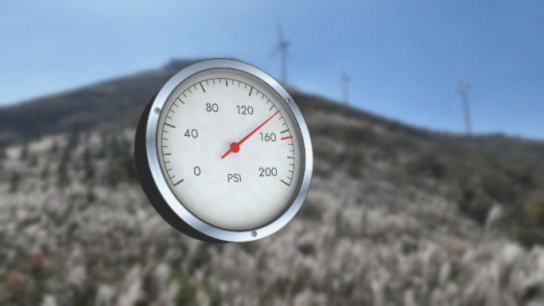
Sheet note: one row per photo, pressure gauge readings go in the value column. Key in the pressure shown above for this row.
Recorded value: 145 psi
